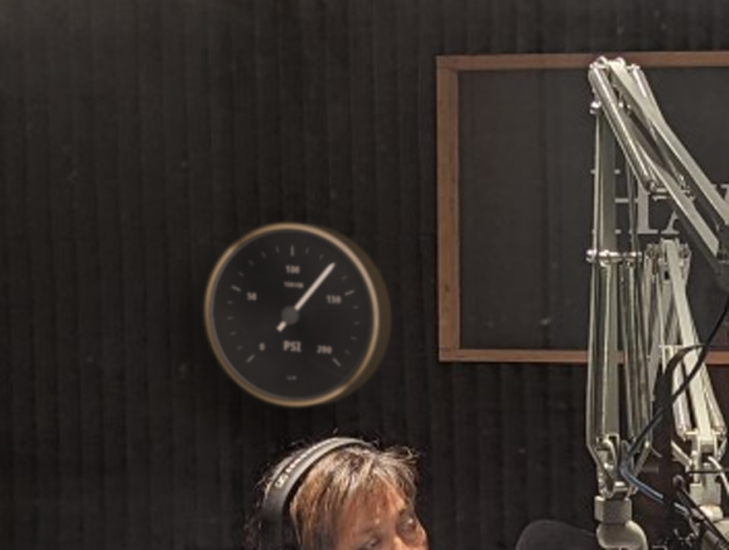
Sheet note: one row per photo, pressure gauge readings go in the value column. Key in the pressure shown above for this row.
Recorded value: 130 psi
